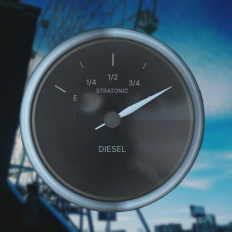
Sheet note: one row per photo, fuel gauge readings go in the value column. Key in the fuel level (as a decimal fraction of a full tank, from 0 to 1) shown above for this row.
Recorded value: 1
